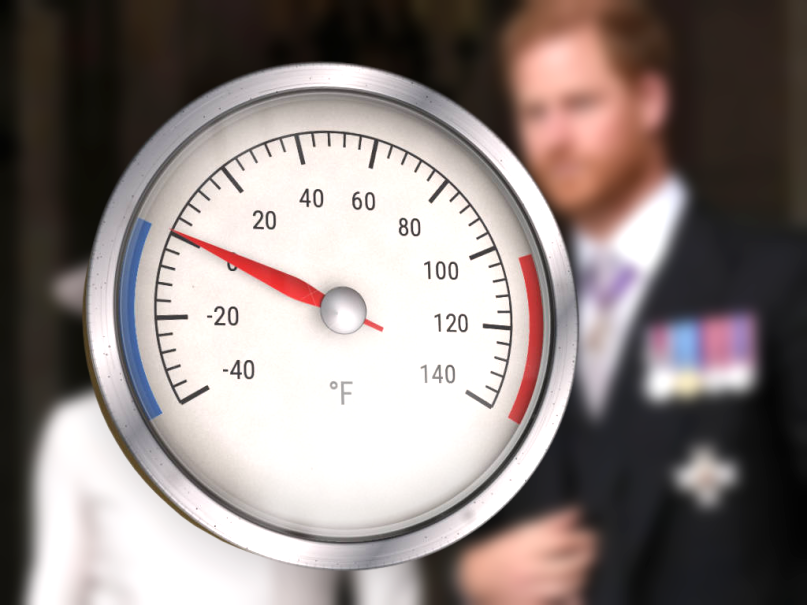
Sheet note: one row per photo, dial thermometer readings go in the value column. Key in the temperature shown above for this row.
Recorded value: 0 °F
